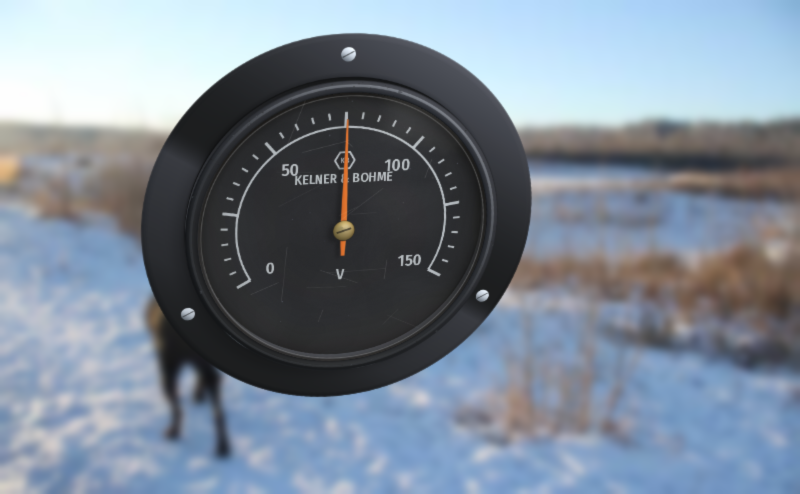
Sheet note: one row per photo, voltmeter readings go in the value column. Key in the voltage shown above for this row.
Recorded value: 75 V
